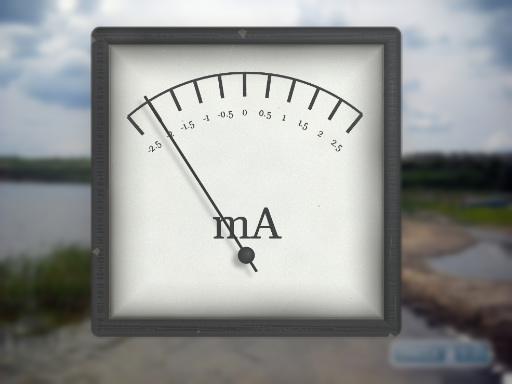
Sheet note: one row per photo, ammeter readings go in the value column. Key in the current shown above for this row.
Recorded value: -2 mA
